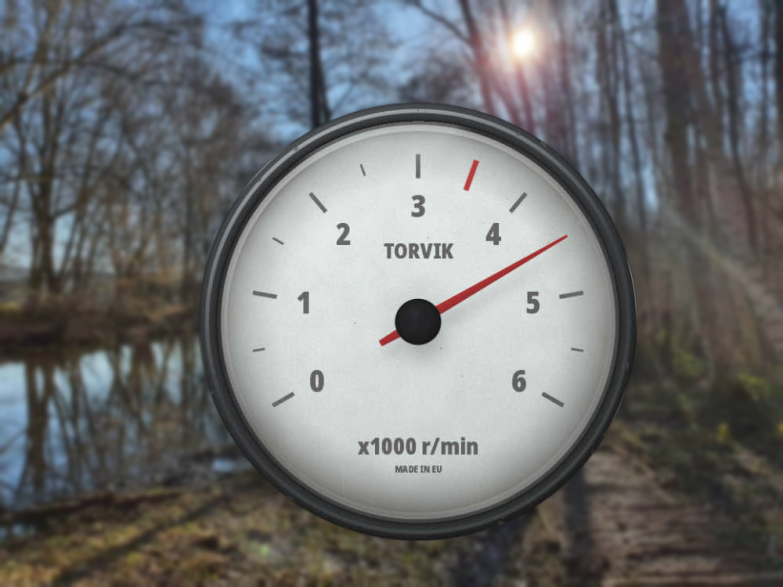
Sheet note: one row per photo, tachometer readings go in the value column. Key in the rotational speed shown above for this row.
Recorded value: 4500 rpm
